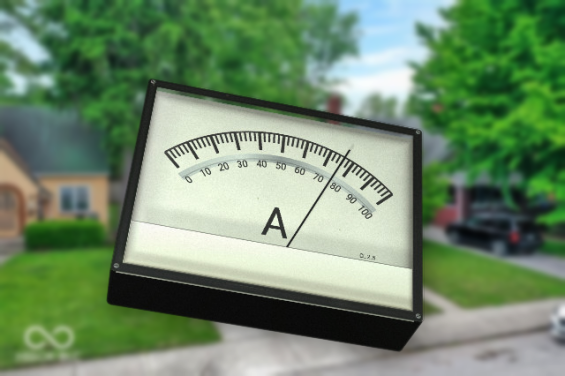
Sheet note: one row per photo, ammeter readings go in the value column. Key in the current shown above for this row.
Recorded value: 76 A
